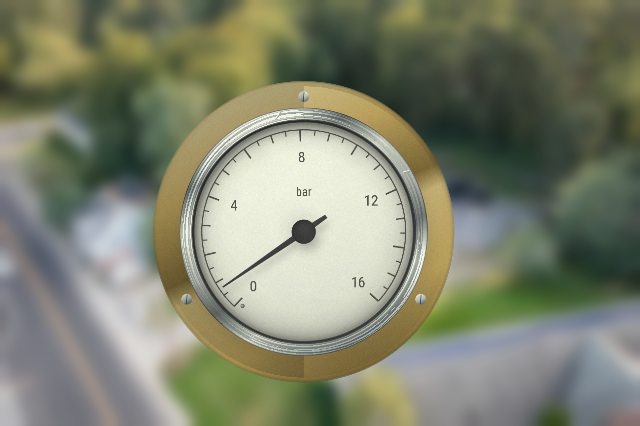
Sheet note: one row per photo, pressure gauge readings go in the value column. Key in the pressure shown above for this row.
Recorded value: 0.75 bar
